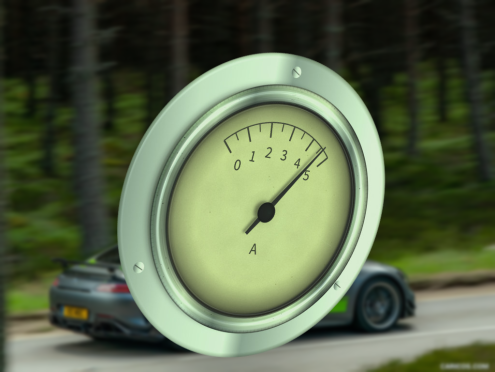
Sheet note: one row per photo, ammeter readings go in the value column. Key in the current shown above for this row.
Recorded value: 4.5 A
